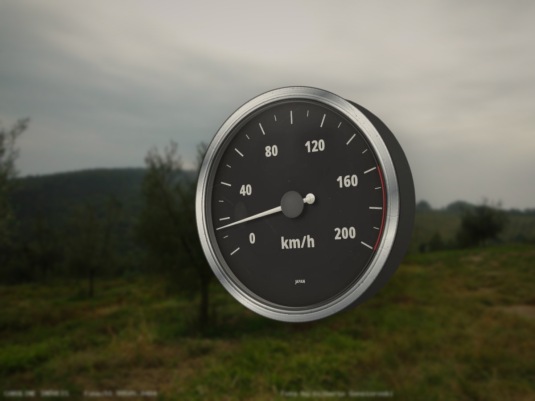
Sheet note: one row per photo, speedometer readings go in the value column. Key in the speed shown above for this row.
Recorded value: 15 km/h
